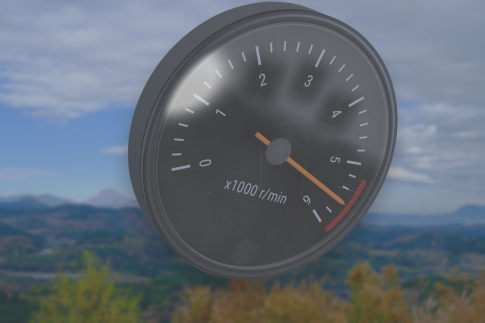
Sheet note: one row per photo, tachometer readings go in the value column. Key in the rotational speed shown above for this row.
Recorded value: 5600 rpm
